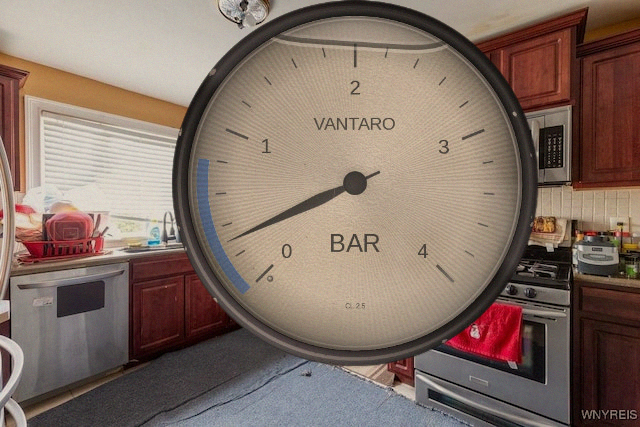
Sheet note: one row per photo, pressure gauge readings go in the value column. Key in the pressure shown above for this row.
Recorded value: 0.3 bar
